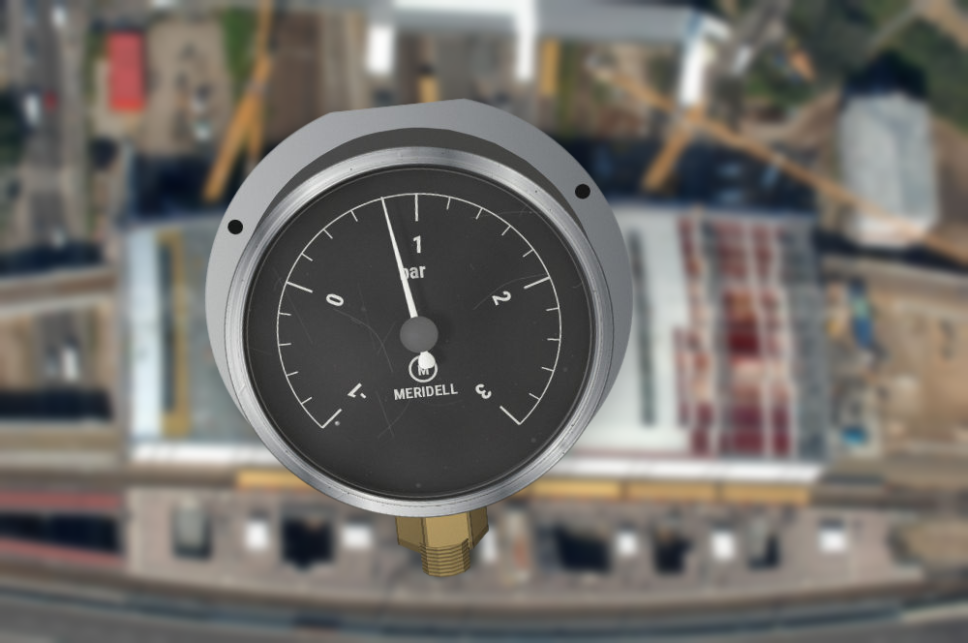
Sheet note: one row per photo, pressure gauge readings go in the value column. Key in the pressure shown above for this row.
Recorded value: 0.8 bar
